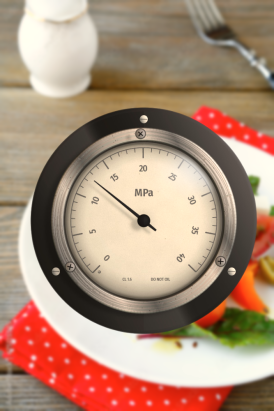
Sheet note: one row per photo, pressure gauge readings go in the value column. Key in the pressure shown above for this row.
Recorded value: 12.5 MPa
